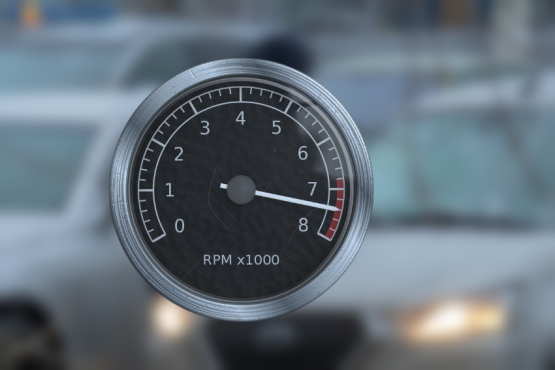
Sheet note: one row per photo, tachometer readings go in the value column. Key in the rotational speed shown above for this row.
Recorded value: 7400 rpm
